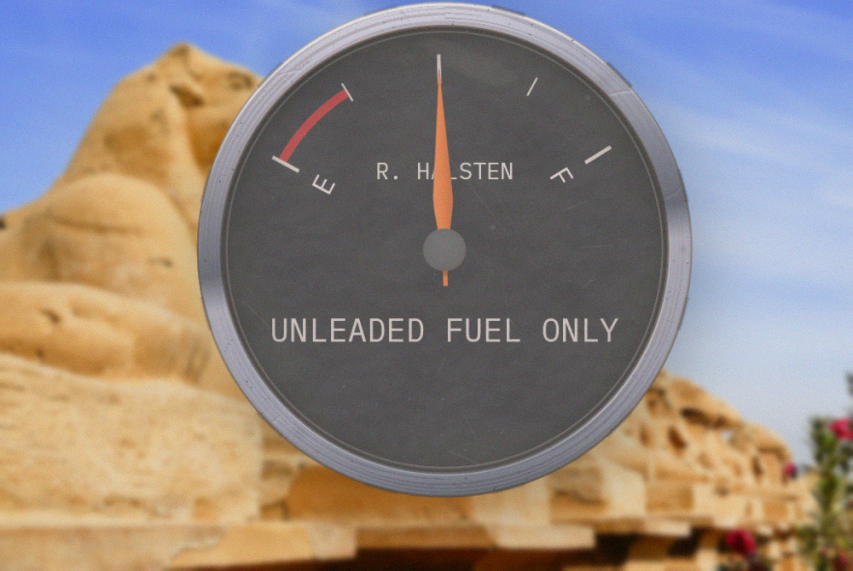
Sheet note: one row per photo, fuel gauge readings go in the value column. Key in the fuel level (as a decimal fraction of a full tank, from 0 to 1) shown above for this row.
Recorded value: 0.5
